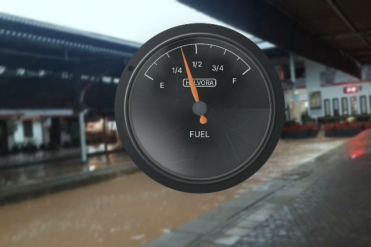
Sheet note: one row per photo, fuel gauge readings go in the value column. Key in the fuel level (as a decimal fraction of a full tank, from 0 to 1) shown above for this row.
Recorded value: 0.375
